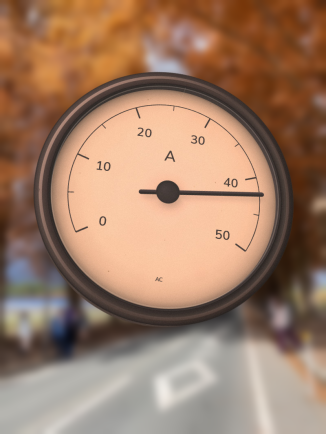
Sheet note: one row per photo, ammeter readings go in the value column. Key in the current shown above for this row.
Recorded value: 42.5 A
